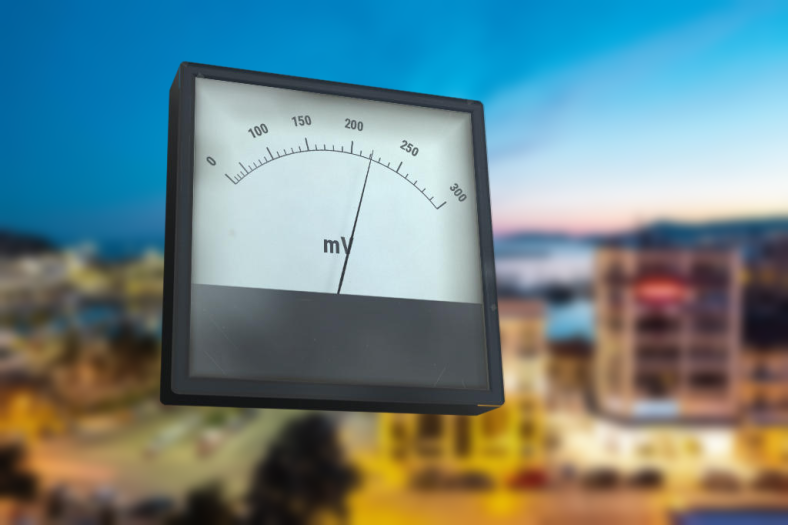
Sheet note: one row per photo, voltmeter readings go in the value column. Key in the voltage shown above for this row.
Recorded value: 220 mV
